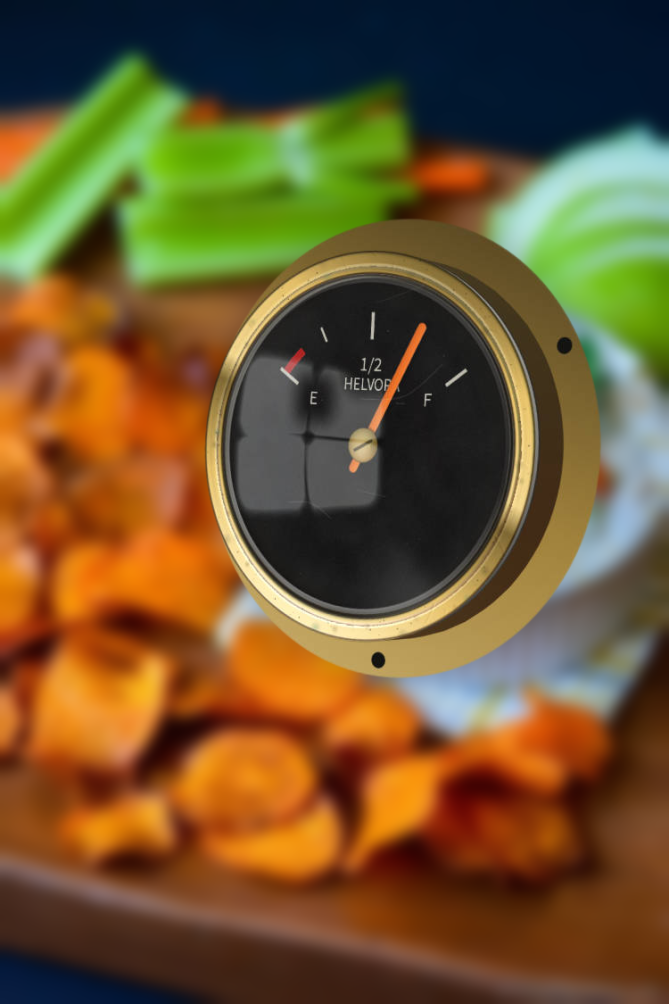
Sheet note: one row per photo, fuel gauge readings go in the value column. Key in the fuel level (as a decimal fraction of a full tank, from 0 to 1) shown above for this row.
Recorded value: 0.75
